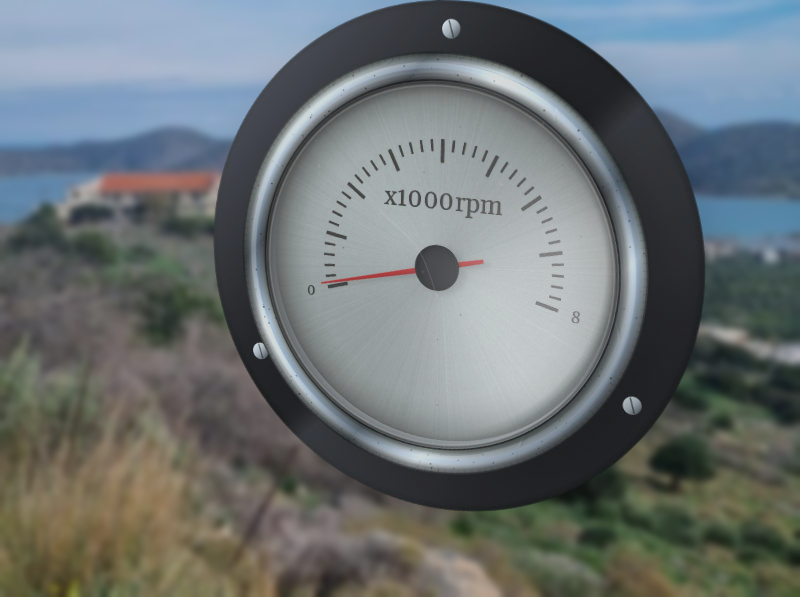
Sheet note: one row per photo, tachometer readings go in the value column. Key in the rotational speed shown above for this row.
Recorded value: 100 rpm
